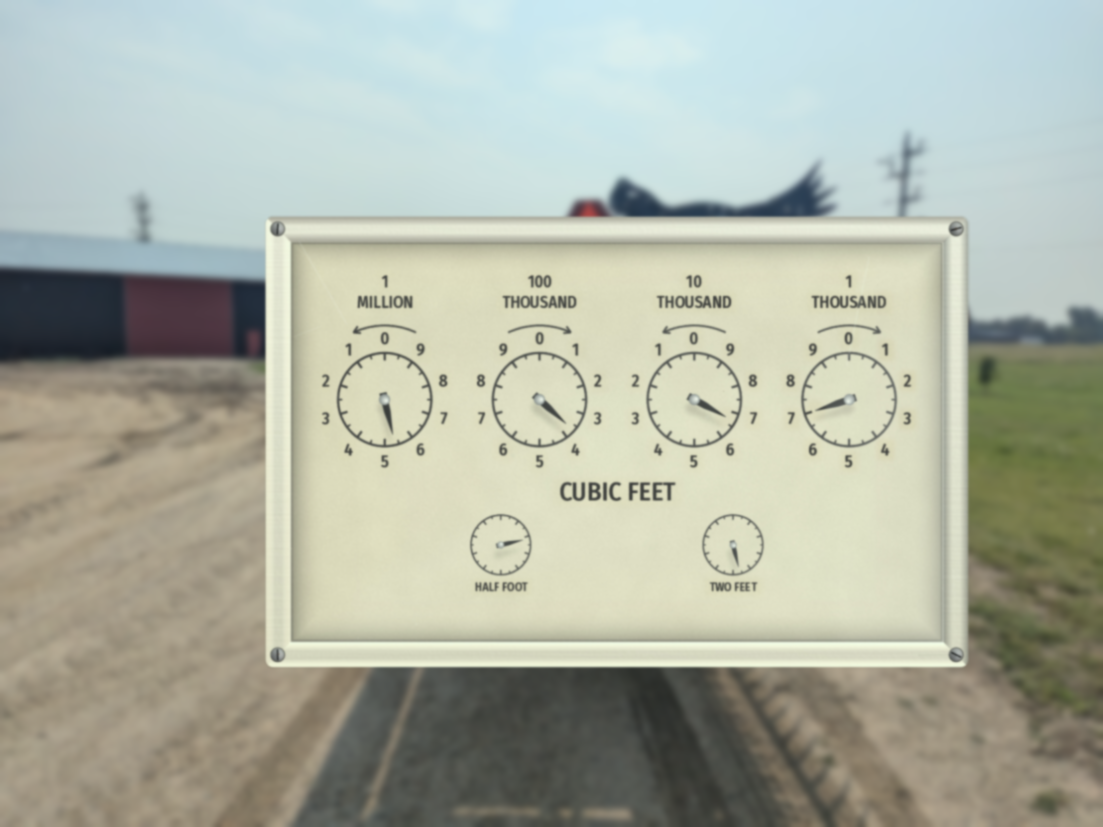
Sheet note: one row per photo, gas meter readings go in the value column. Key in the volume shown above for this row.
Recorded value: 536700 ft³
